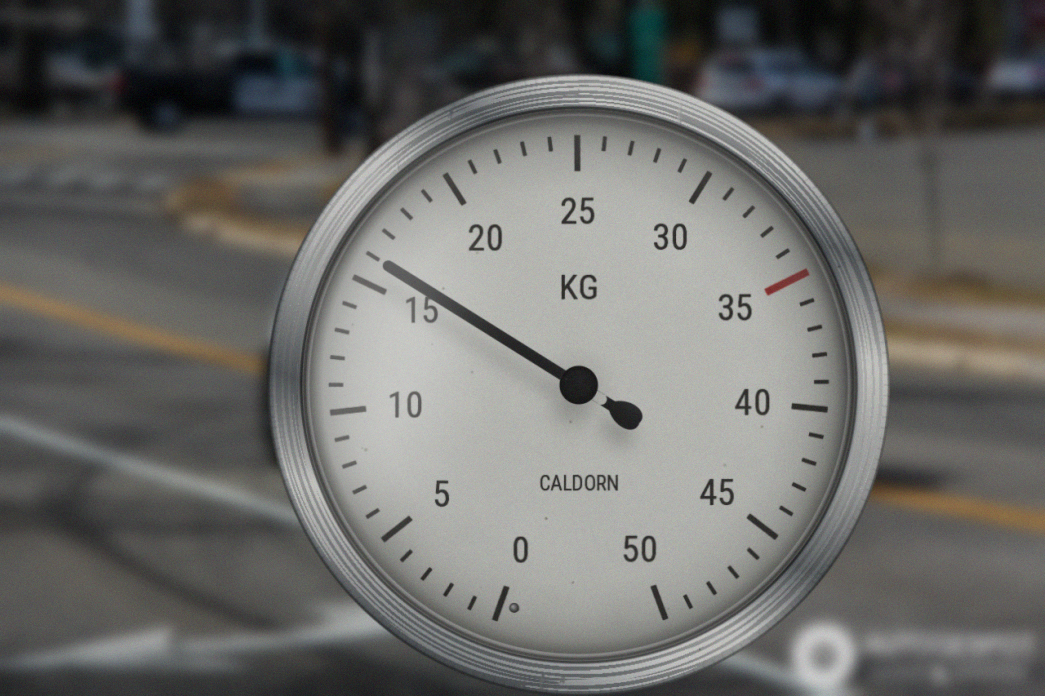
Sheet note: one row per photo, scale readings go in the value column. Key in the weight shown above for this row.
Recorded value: 16 kg
